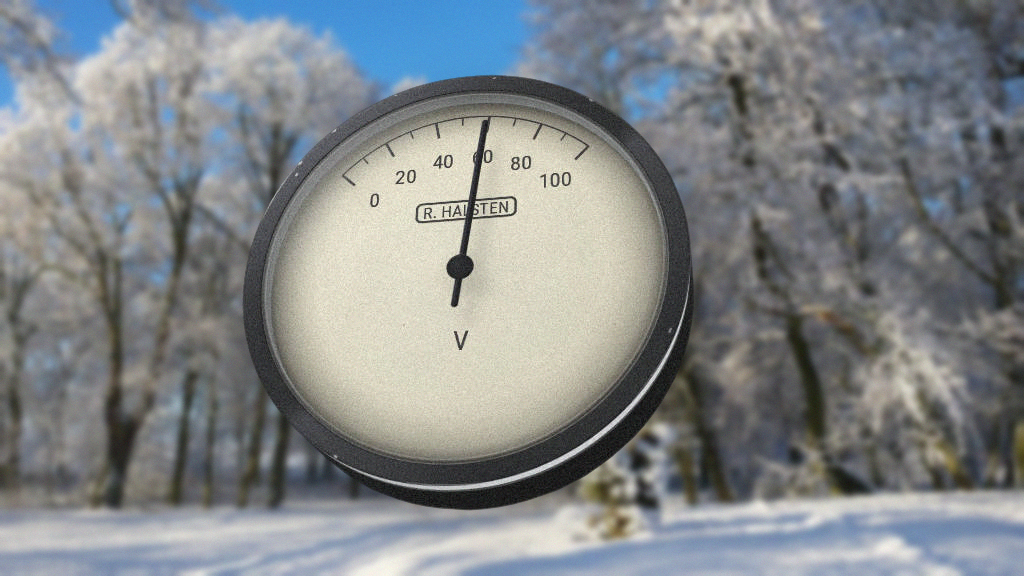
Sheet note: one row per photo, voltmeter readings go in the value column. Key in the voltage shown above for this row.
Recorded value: 60 V
